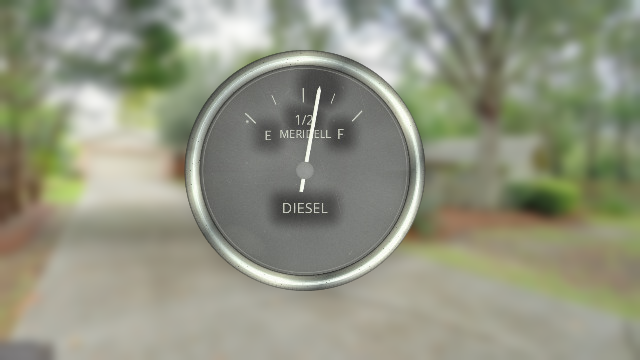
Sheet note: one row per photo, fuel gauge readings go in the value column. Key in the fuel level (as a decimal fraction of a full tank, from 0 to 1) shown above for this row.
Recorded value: 0.625
